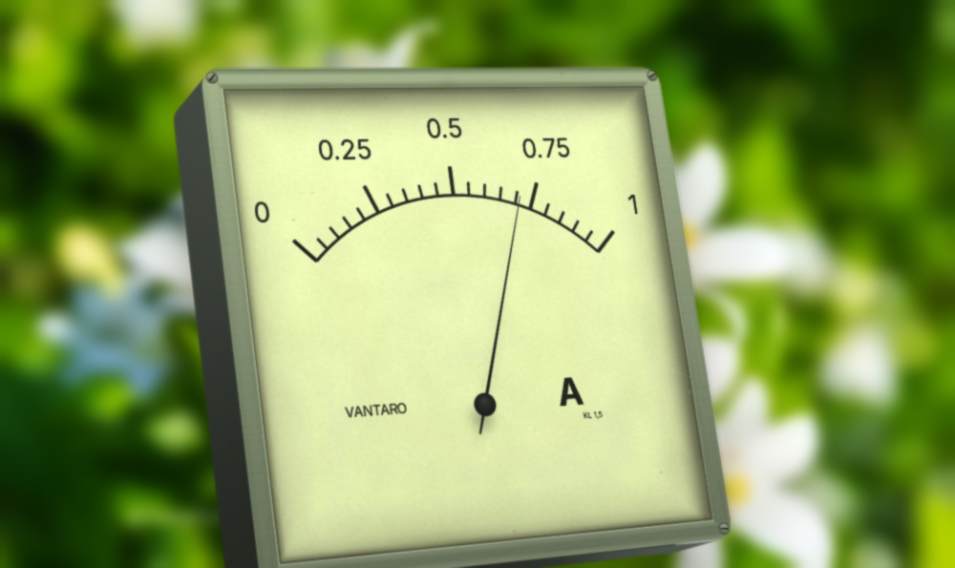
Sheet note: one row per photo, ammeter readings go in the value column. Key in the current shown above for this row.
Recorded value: 0.7 A
